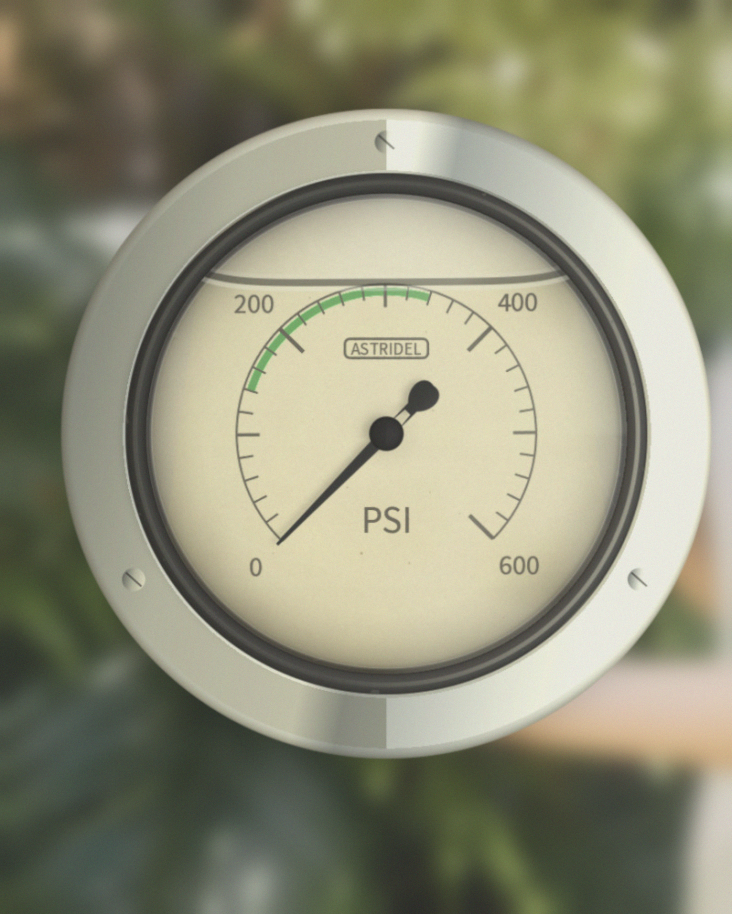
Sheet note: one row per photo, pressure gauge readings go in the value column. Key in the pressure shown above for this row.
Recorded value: 0 psi
